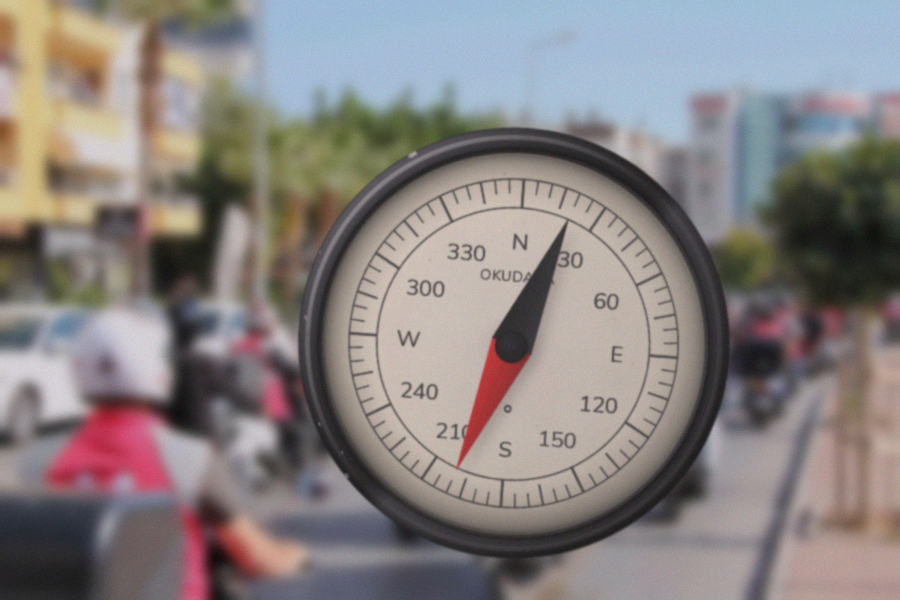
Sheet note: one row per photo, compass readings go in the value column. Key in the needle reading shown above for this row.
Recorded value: 200 °
